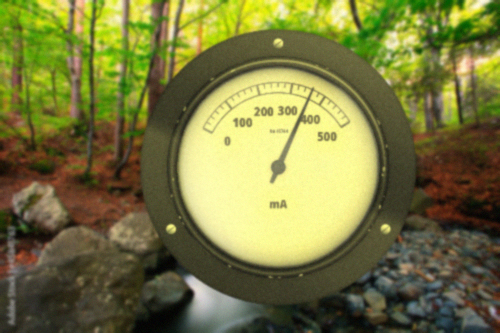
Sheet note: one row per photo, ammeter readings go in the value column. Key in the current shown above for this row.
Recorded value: 360 mA
